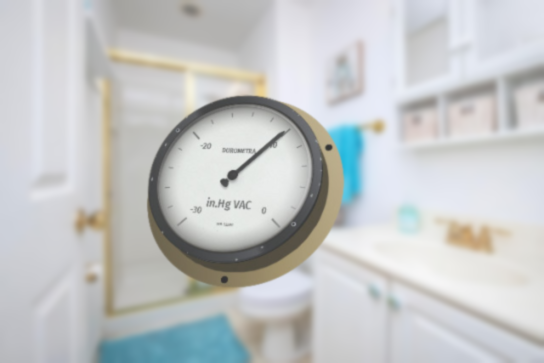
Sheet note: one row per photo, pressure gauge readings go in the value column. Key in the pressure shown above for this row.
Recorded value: -10 inHg
